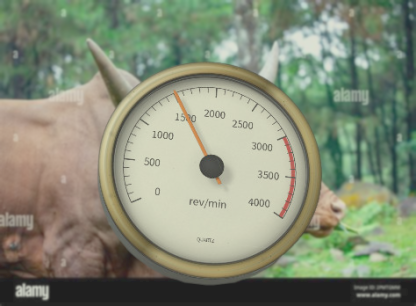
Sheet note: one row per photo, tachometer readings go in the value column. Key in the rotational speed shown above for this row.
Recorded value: 1500 rpm
